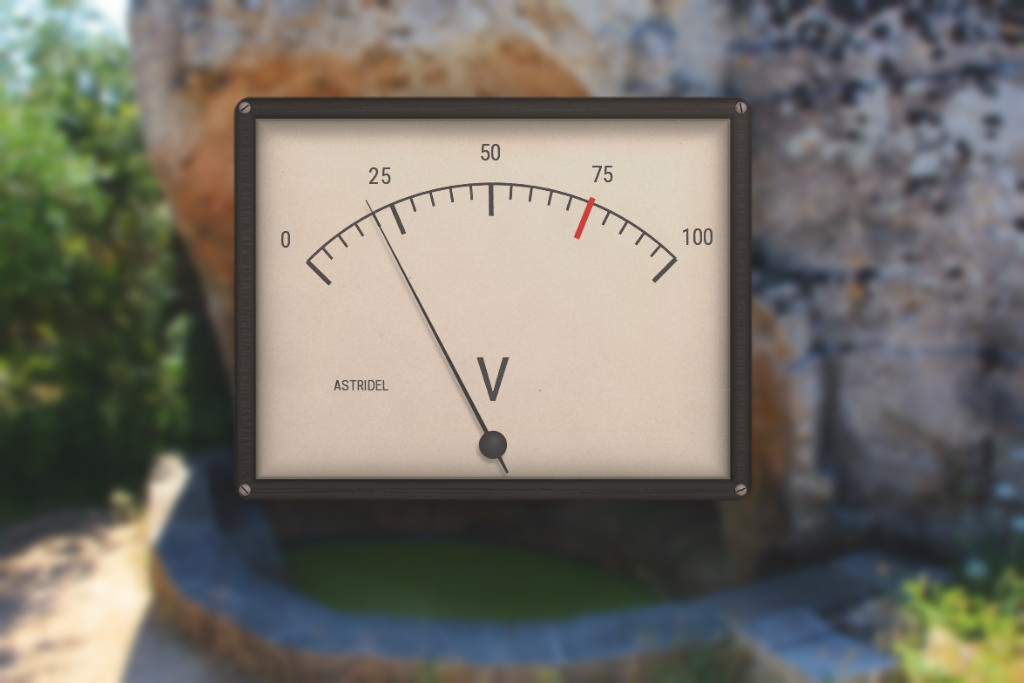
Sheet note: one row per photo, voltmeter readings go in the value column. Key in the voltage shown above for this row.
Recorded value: 20 V
